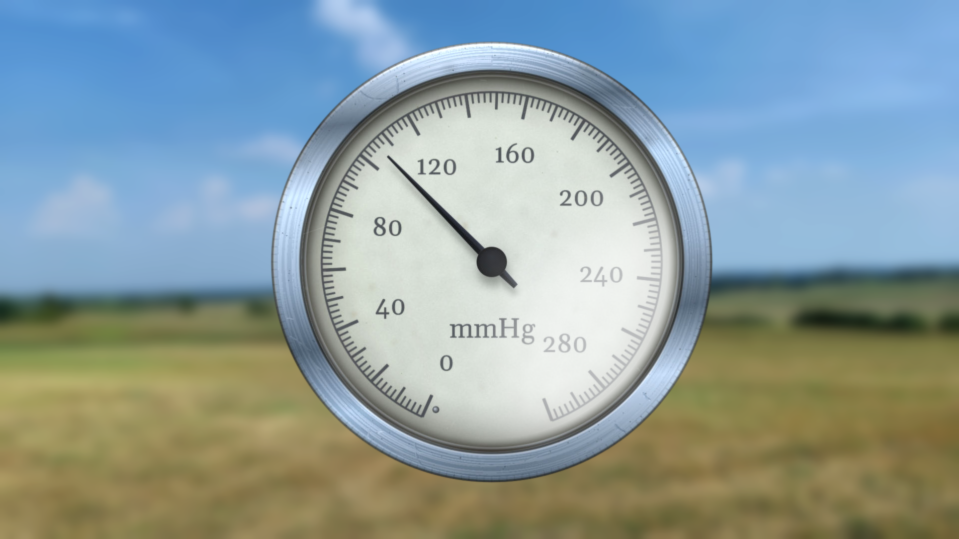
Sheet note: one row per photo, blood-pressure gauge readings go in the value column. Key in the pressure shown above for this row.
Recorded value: 106 mmHg
